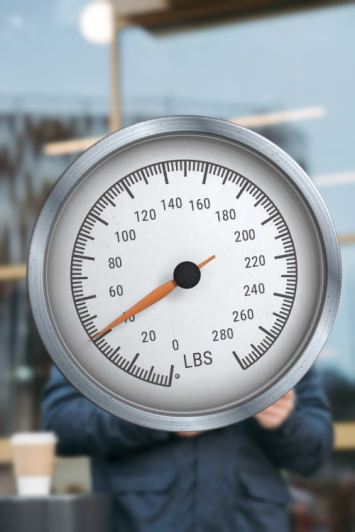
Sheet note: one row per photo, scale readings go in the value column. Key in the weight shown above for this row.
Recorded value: 42 lb
